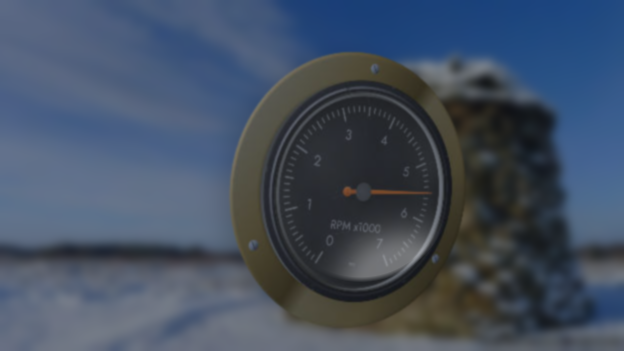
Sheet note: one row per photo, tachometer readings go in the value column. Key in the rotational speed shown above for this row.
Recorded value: 5500 rpm
